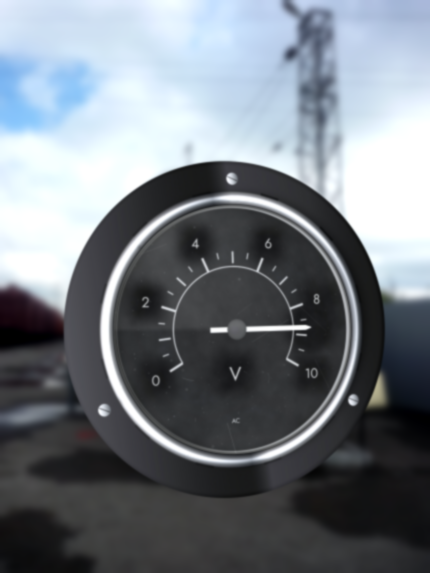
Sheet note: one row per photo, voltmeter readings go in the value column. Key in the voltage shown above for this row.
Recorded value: 8.75 V
